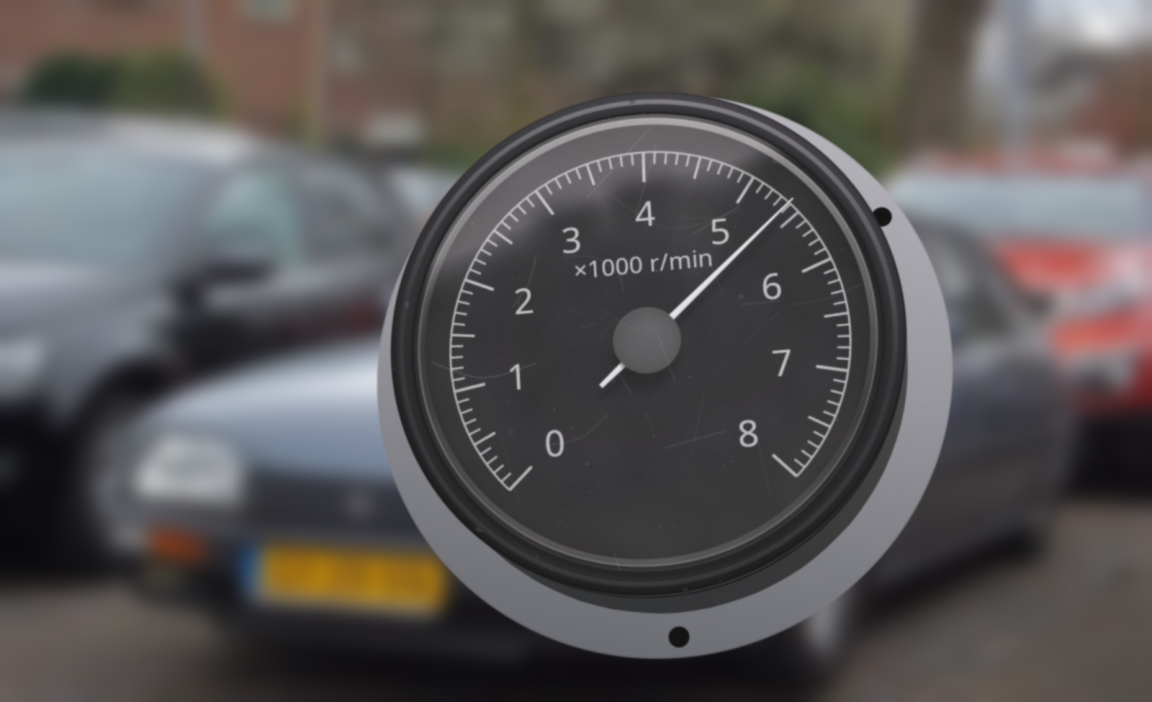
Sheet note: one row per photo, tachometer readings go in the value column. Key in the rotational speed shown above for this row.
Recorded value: 5400 rpm
